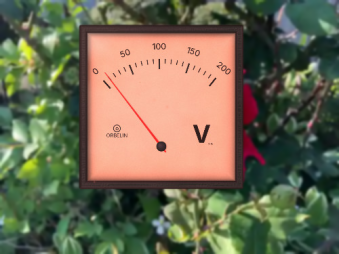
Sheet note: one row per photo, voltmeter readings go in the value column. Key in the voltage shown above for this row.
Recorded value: 10 V
